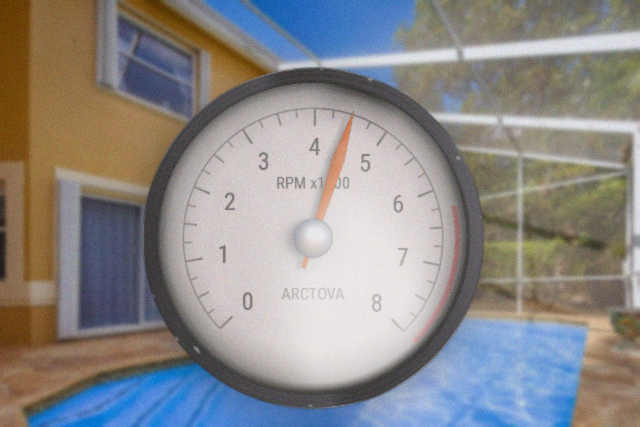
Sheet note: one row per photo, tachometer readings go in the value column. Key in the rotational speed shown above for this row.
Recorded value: 4500 rpm
